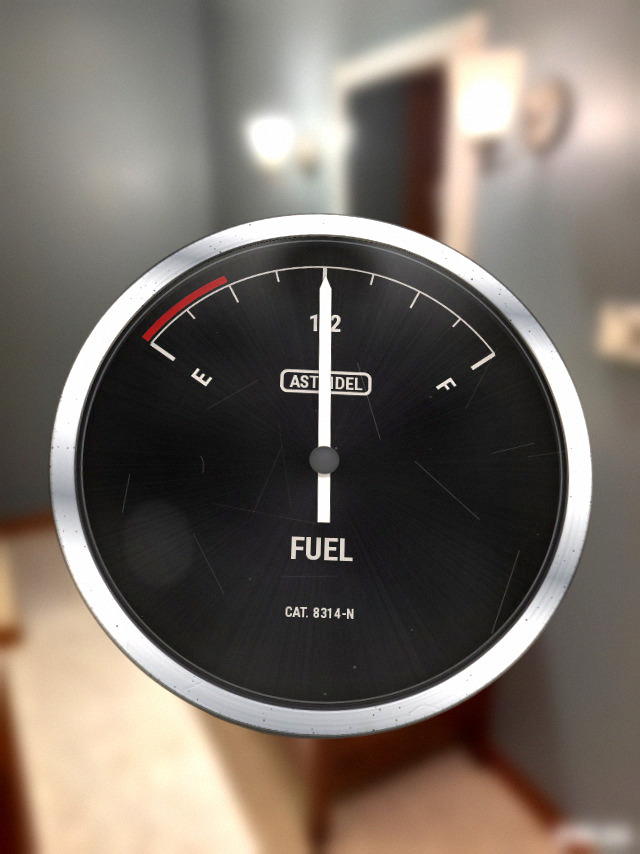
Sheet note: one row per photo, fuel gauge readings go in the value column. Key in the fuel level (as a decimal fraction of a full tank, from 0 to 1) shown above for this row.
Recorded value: 0.5
